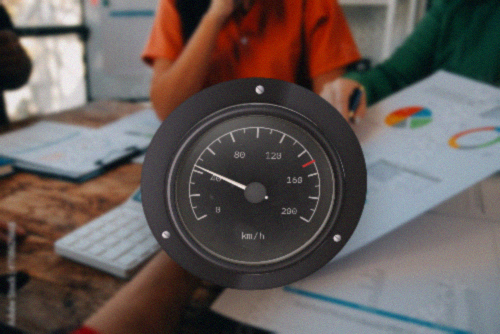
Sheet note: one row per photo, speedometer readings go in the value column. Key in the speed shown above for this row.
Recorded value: 45 km/h
